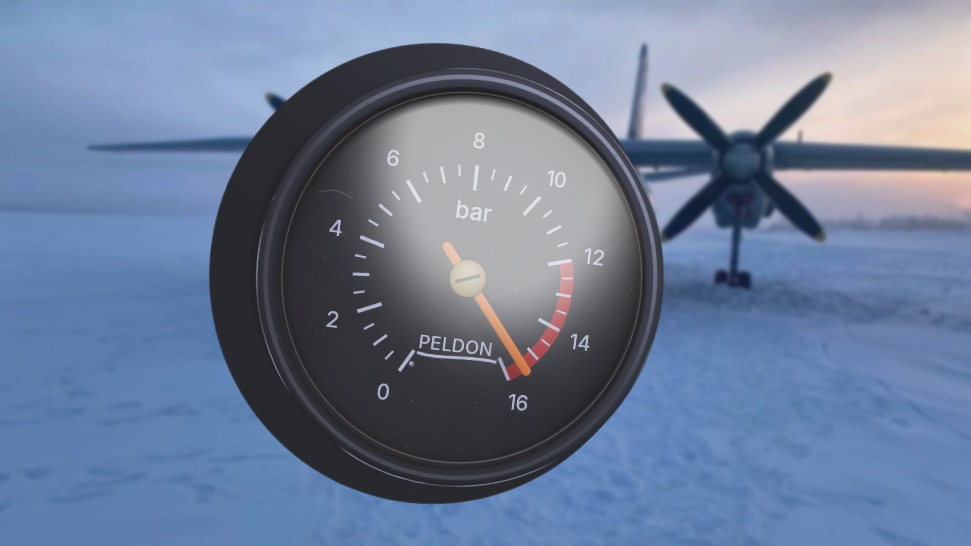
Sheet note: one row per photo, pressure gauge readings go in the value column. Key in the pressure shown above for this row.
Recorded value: 15.5 bar
